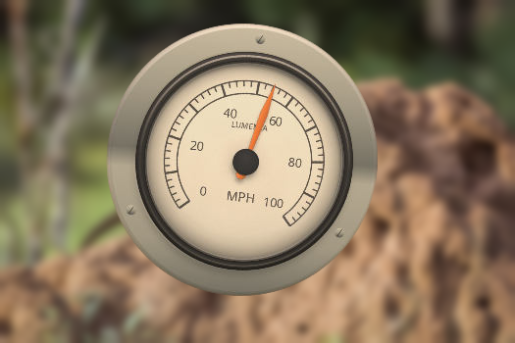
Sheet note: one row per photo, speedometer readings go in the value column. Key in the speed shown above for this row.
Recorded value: 54 mph
